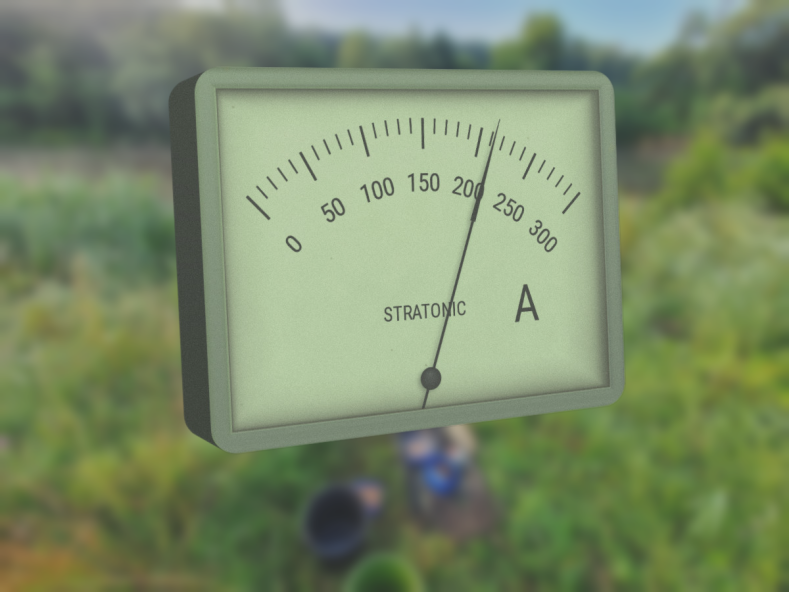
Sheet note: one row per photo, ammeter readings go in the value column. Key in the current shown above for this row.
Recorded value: 210 A
